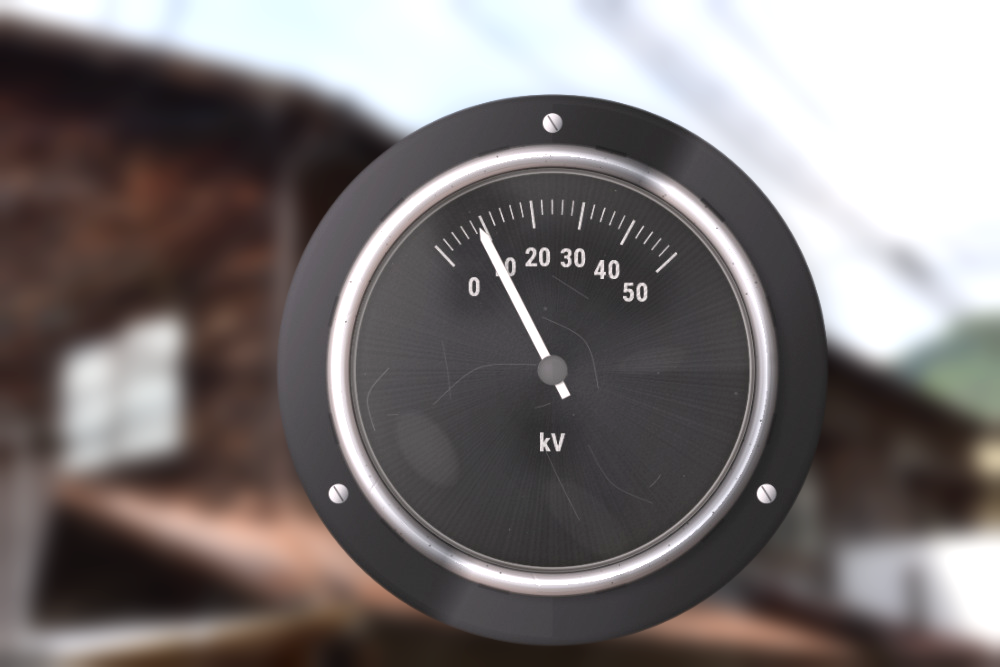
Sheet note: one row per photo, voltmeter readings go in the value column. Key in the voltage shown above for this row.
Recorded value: 9 kV
